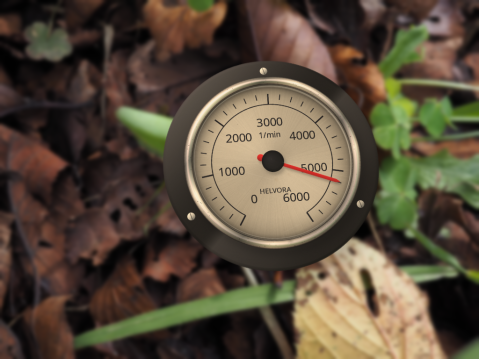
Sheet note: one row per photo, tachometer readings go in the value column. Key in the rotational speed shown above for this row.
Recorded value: 5200 rpm
